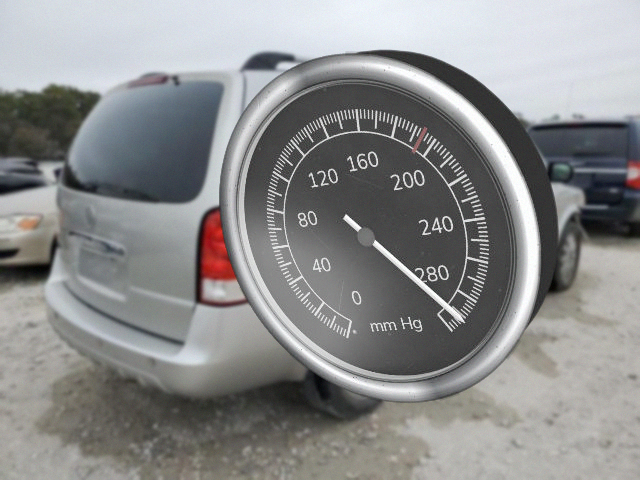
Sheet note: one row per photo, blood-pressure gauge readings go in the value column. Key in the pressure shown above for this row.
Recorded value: 290 mmHg
